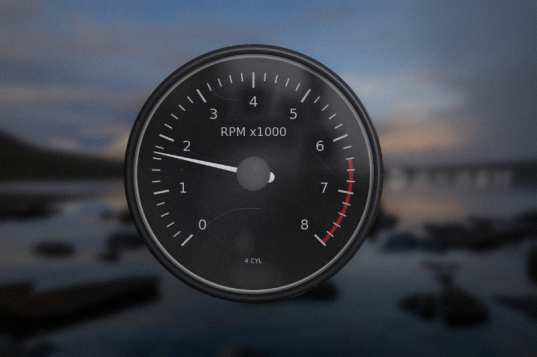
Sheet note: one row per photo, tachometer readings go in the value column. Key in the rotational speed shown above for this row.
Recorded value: 1700 rpm
